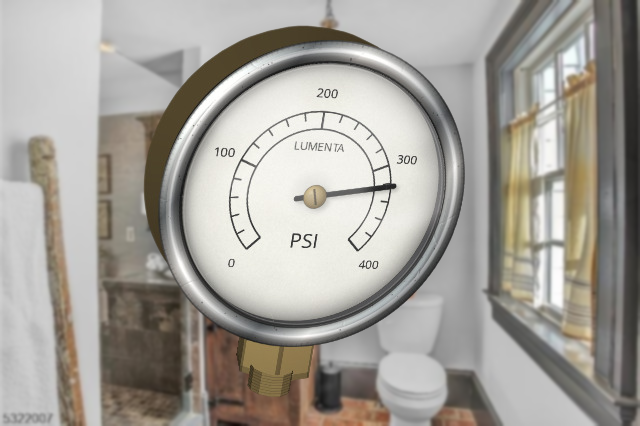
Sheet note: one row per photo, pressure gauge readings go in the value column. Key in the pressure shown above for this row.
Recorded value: 320 psi
